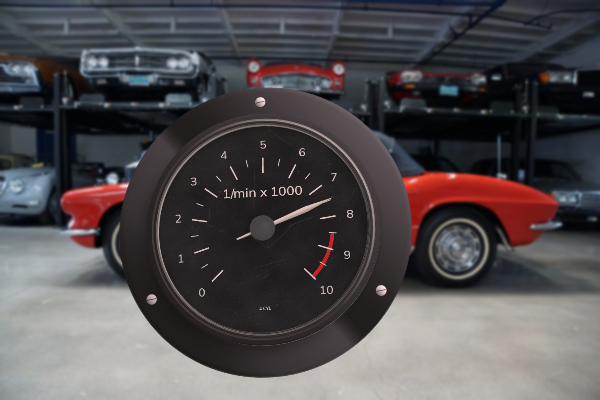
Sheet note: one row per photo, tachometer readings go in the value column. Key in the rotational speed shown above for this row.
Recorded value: 7500 rpm
